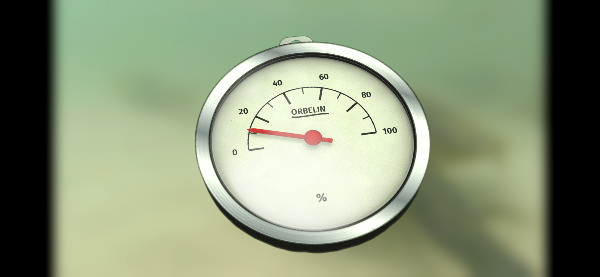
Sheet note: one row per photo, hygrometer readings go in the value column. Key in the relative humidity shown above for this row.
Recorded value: 10 %
